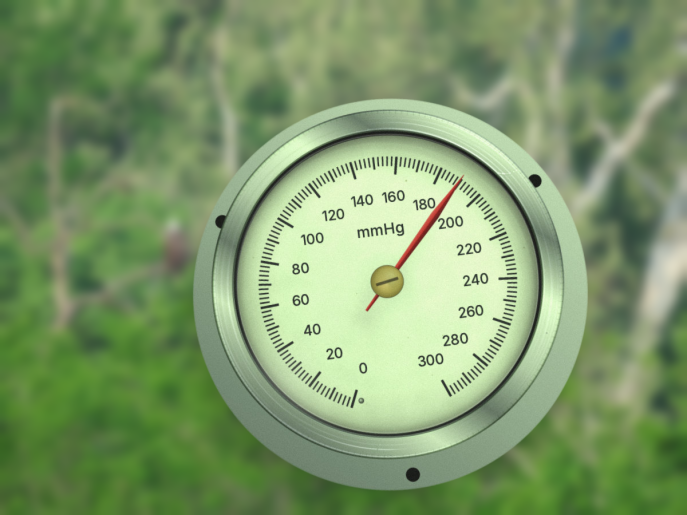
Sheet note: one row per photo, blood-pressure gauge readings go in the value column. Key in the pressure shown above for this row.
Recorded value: 190 mmHg
